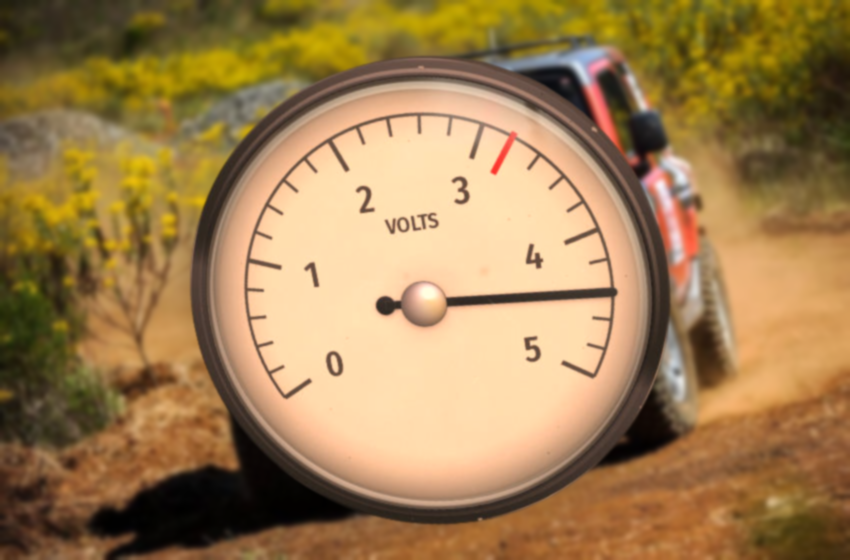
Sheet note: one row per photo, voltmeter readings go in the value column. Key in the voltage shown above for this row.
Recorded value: 4.4 V
